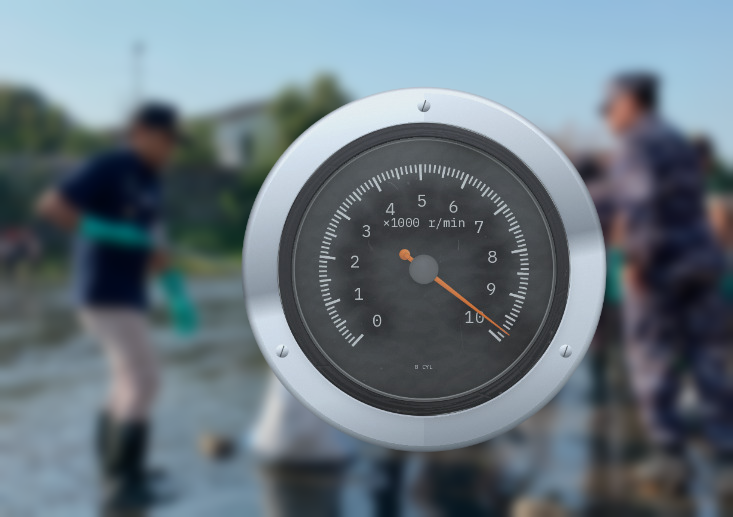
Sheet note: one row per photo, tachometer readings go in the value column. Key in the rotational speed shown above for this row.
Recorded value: 9800 rpm
